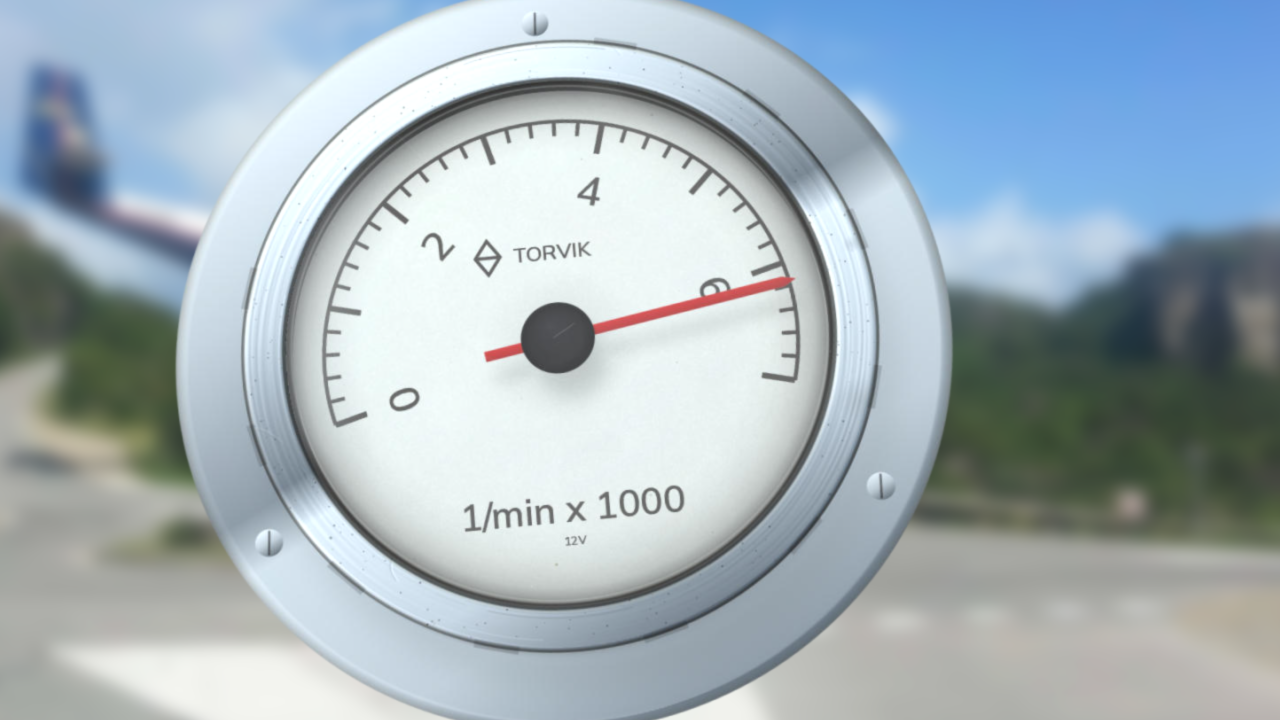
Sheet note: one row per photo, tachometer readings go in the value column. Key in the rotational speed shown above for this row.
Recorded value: 6200 rpm
